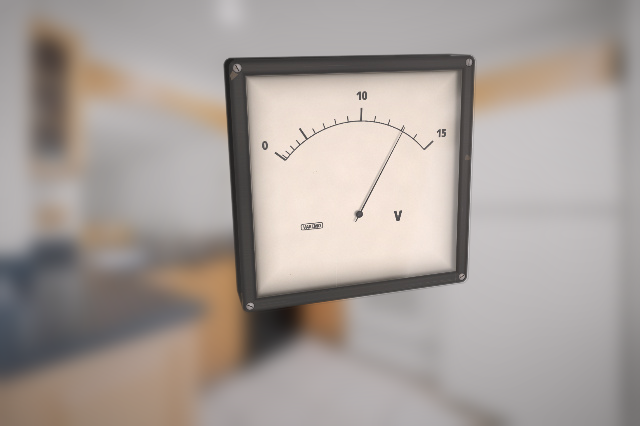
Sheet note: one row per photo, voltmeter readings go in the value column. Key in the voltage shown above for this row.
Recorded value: 13 V
